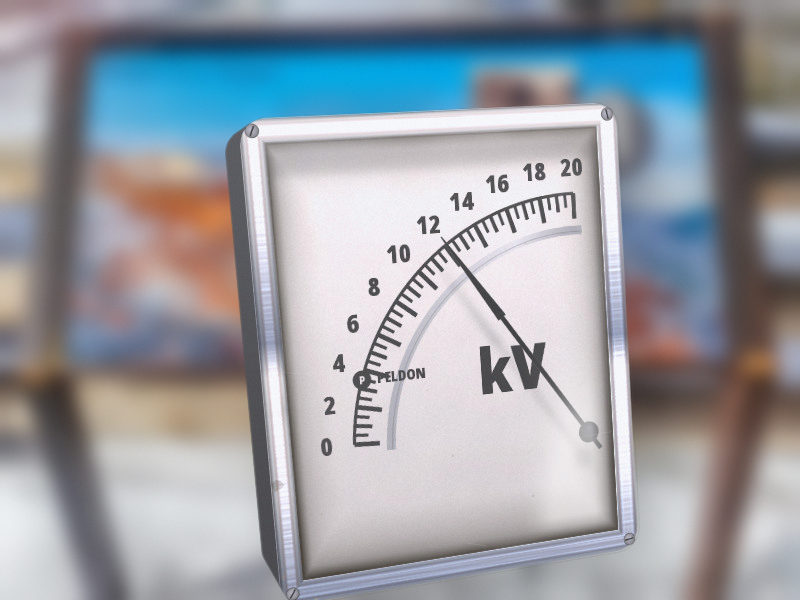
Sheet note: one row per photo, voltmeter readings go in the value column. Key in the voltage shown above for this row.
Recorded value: 12 kV
